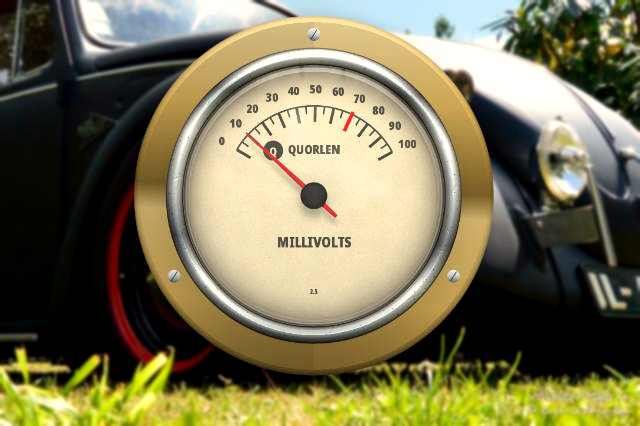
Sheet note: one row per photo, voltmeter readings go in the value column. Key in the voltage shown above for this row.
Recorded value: 10 mV
